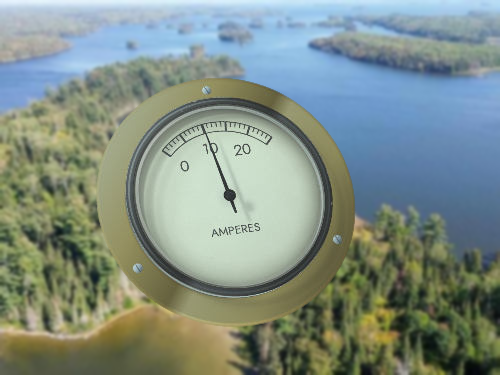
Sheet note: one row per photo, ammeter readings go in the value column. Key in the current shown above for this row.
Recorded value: 10 A
